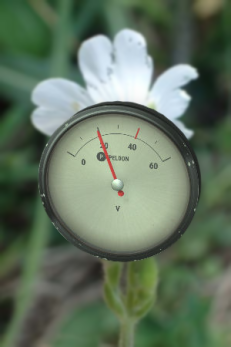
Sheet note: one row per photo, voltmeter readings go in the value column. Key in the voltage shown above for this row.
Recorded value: 20 V
